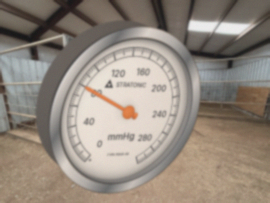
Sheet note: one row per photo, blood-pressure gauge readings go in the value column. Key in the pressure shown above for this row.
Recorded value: 80 mmHg
